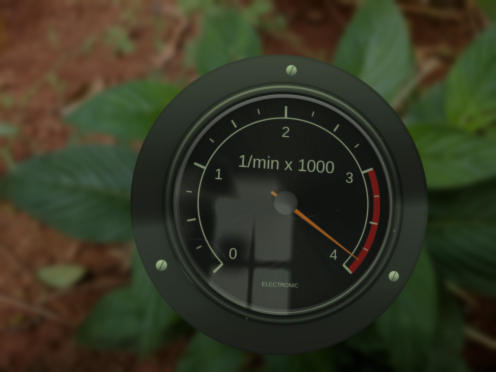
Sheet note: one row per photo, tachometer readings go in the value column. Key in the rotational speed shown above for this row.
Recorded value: 3875 rpm
